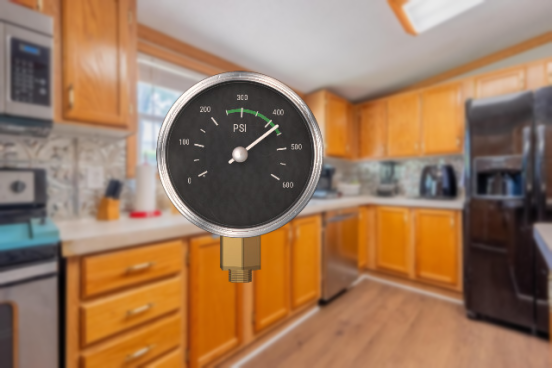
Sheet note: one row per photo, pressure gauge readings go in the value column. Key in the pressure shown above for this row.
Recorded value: 425 psi
